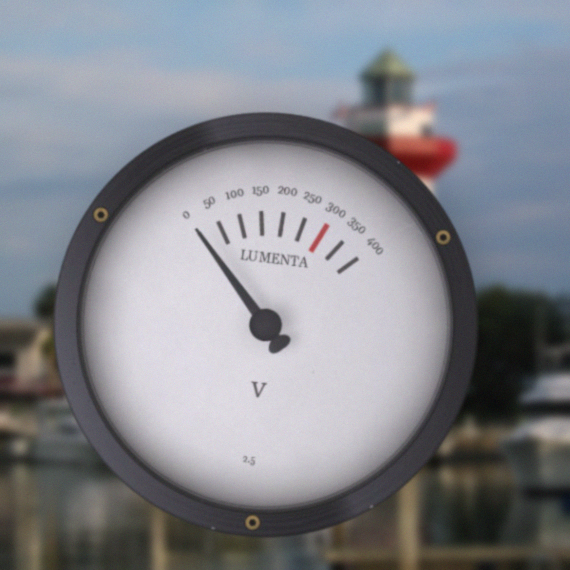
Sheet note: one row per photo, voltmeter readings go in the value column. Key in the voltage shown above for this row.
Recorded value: 0 V
